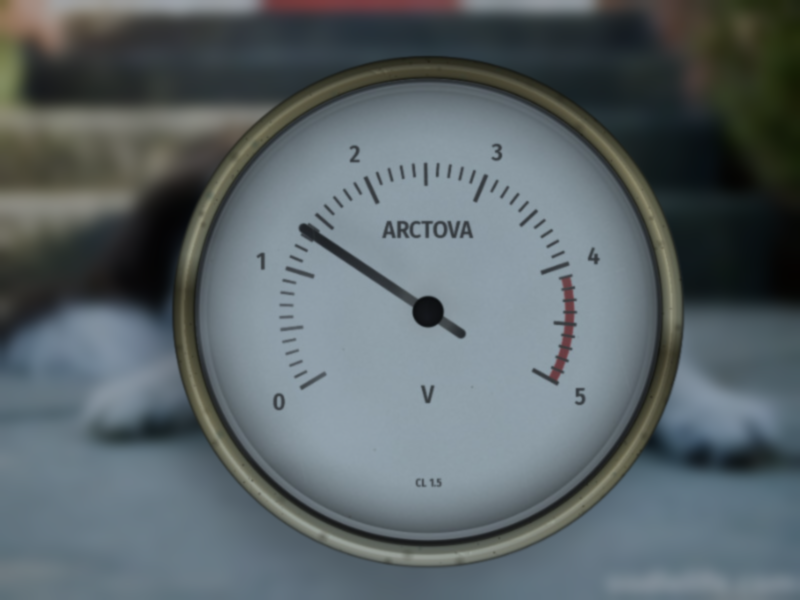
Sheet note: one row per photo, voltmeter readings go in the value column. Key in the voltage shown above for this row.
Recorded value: 1.35 V
